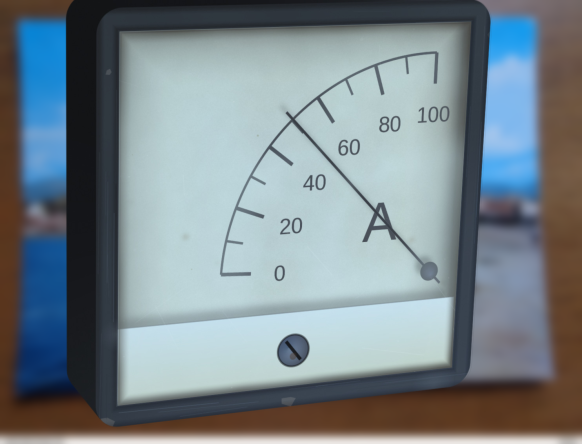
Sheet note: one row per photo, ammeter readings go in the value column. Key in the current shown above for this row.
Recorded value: 50 A
